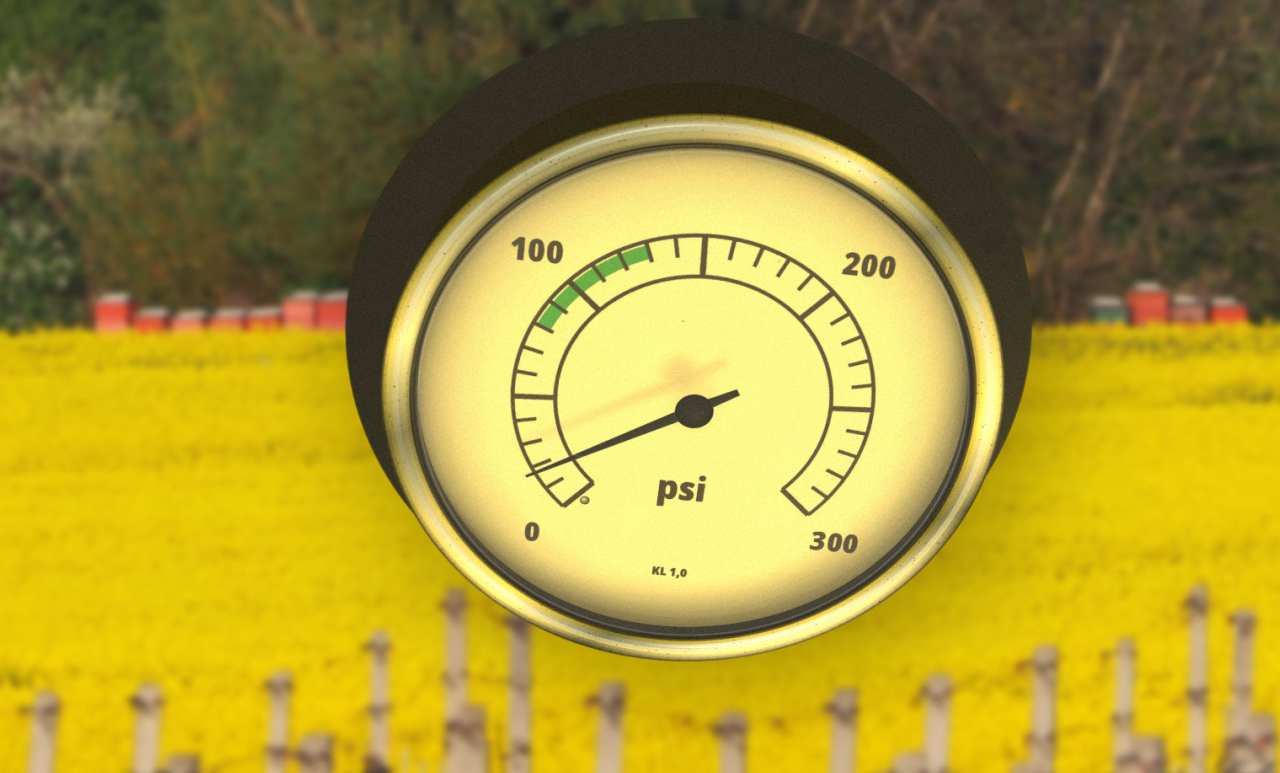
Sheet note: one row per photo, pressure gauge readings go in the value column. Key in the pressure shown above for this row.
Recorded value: 20 psi
